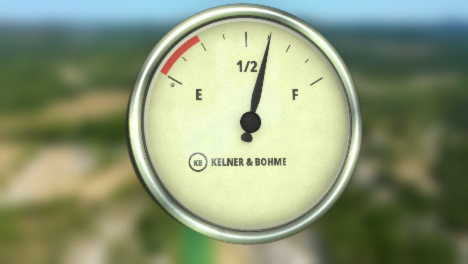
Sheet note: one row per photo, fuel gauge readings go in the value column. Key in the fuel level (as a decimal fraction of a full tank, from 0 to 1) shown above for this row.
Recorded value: 0.625
